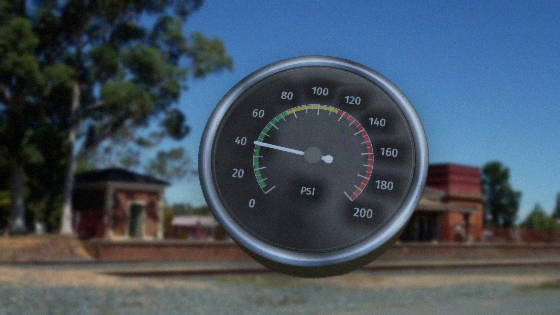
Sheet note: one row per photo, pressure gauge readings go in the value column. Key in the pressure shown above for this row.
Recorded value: 40 psi
